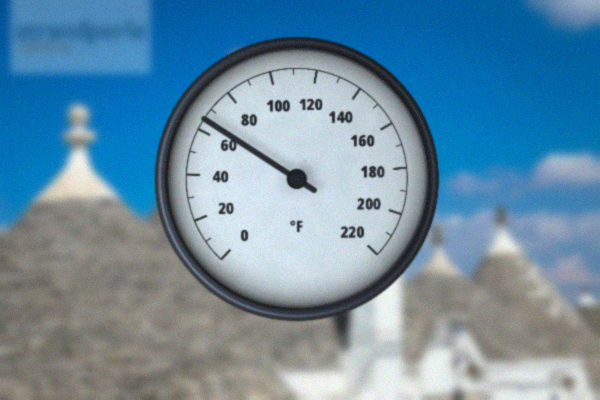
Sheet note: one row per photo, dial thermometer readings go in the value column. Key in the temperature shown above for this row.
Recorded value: 65 °F
